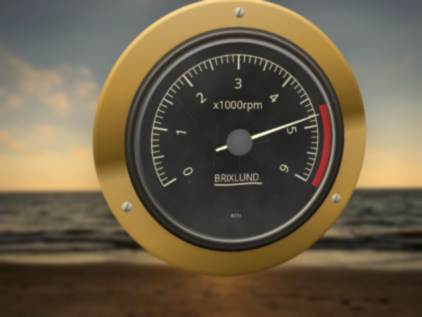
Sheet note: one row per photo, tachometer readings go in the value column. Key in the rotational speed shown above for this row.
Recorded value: 4800 rpm
